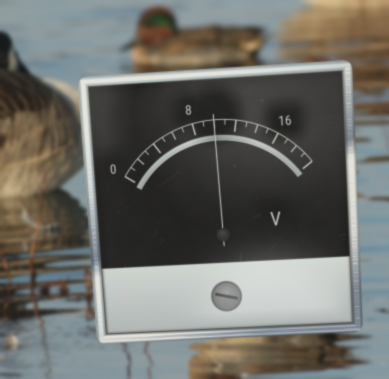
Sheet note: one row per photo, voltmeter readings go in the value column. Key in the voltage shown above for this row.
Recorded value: 10 V
